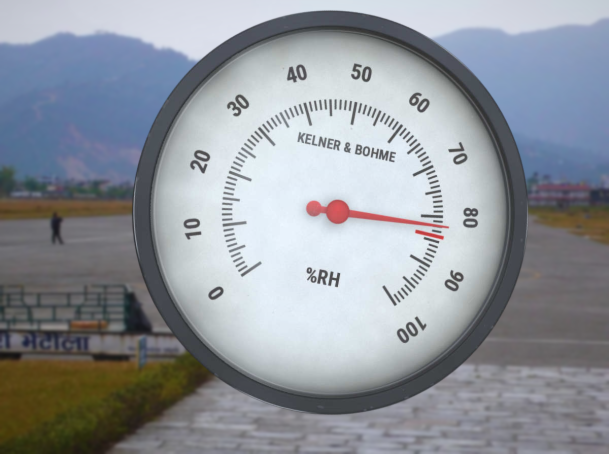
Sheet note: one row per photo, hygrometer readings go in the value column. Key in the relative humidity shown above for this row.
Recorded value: 82 %
